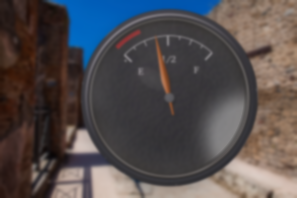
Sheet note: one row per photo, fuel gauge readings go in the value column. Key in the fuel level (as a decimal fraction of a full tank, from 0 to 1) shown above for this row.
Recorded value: 0.375
